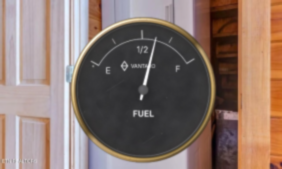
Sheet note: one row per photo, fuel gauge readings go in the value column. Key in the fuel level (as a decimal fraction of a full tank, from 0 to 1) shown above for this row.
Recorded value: 0.625
